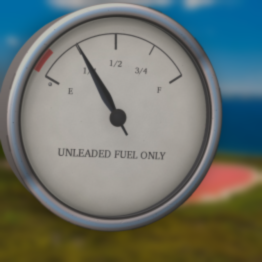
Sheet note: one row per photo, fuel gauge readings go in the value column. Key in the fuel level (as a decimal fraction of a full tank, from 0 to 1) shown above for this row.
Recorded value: 0.25
